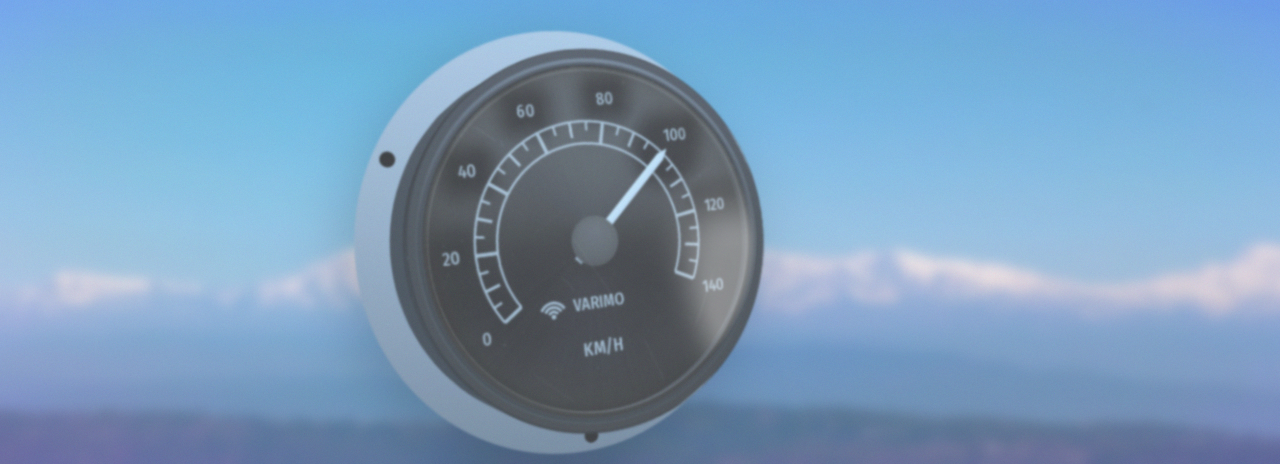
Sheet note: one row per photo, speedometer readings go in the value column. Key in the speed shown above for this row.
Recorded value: 100 km/h
